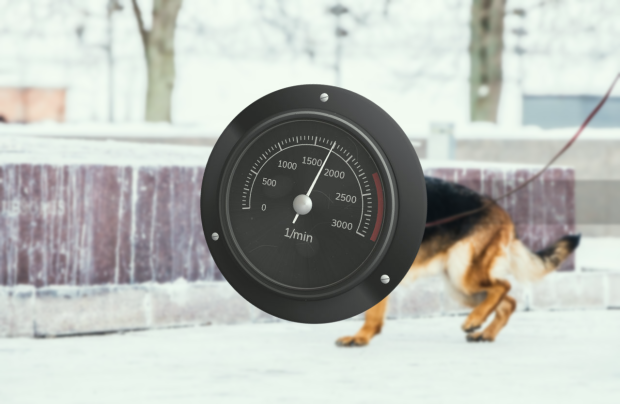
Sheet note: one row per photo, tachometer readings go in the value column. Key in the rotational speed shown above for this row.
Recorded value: 1750 rpm
